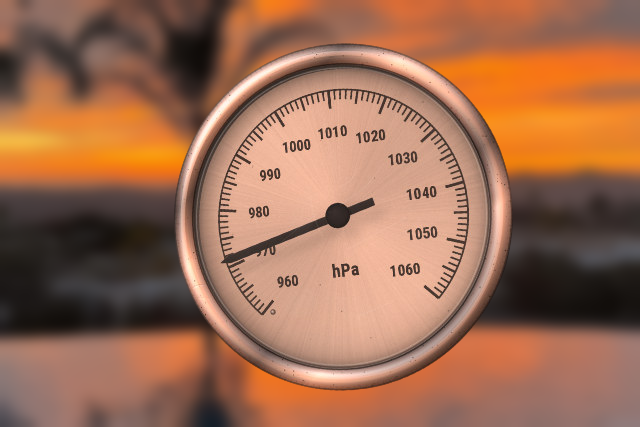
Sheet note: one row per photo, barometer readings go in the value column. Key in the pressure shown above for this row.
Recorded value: 971 hPa
